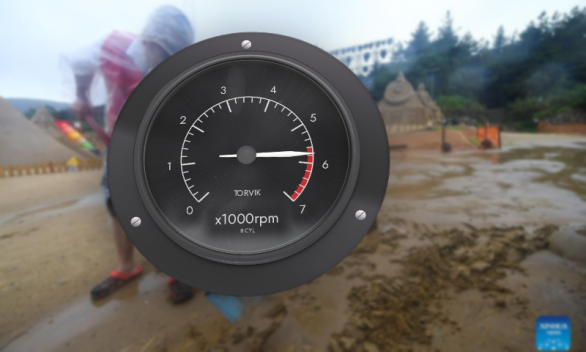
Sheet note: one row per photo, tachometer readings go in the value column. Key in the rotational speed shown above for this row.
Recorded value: 5800 rpm
